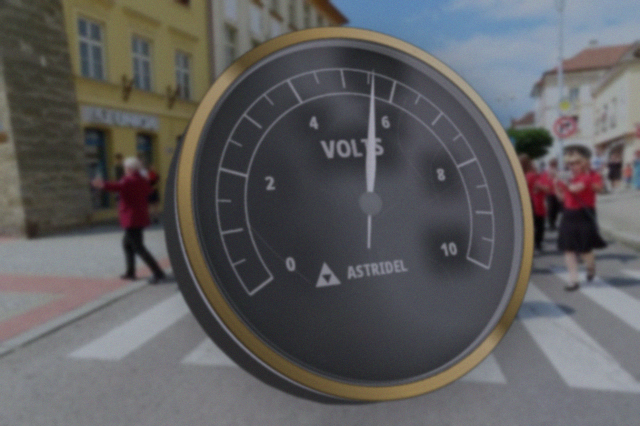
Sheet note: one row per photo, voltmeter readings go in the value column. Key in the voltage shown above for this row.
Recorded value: 5.5 V
